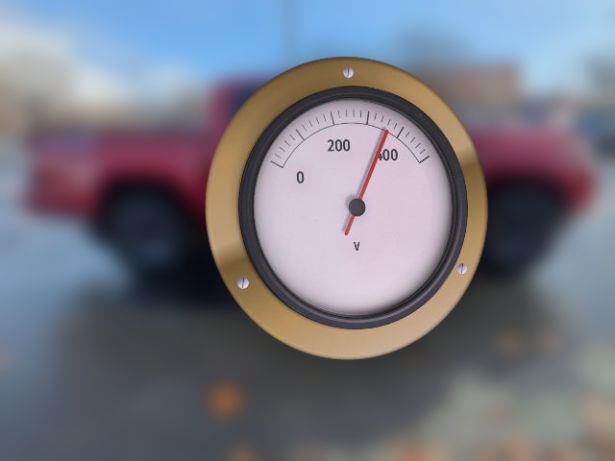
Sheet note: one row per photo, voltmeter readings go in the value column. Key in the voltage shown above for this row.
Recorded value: 360 V
